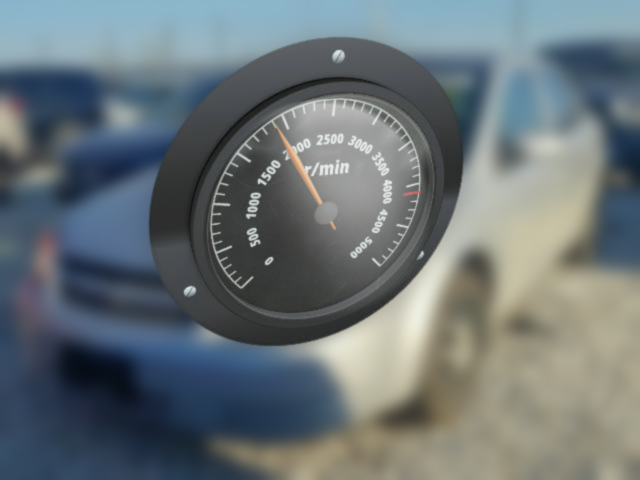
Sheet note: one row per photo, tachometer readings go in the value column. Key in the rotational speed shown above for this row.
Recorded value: 1900 rpm
